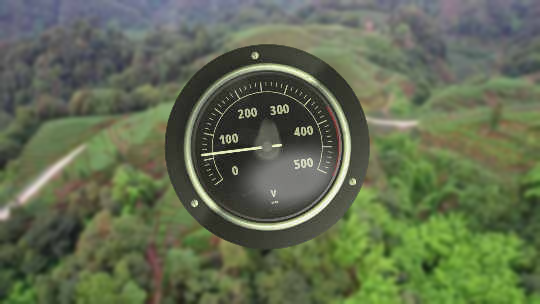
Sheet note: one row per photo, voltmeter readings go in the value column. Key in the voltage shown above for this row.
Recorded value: 60 V
